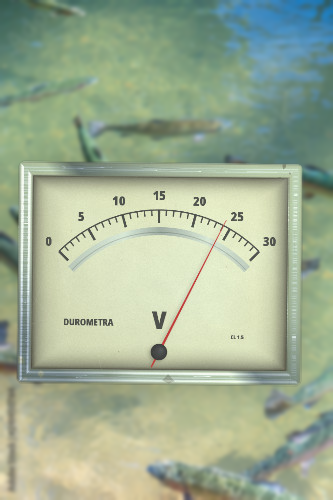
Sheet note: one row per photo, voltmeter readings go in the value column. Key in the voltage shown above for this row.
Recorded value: 24 V
